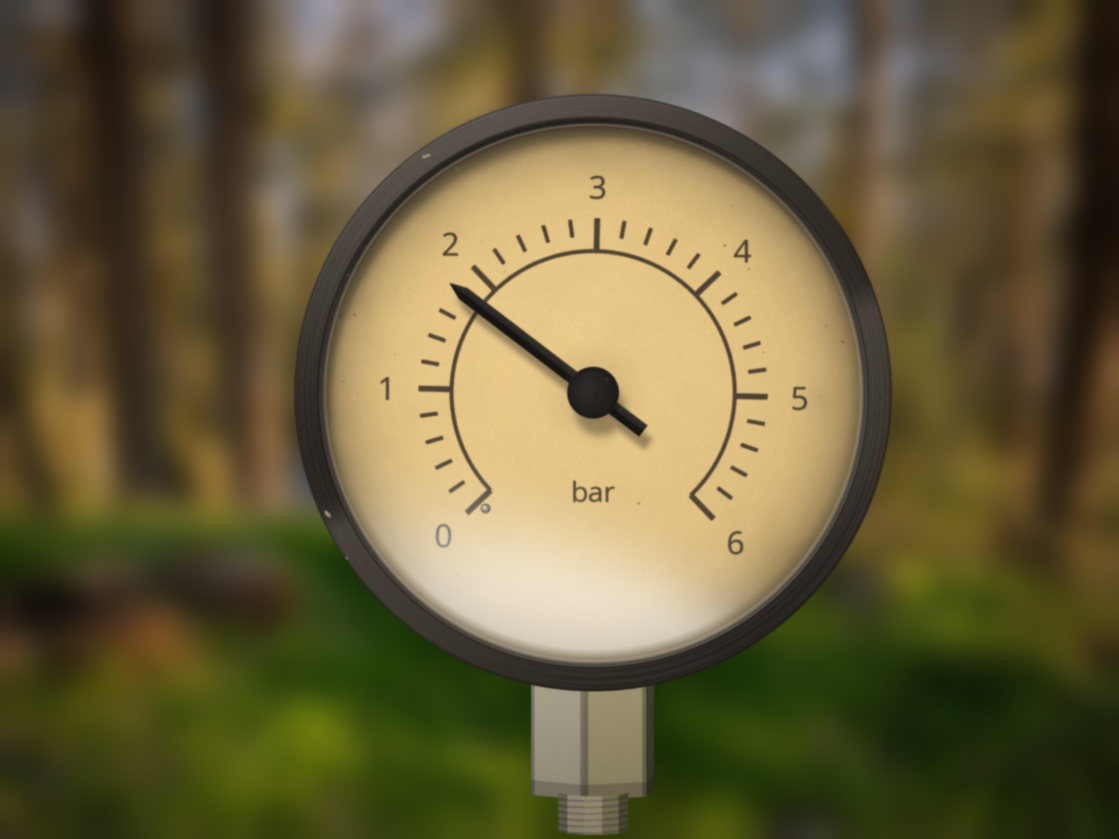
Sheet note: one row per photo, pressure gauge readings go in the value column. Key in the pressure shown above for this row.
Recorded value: 1.8 bar
